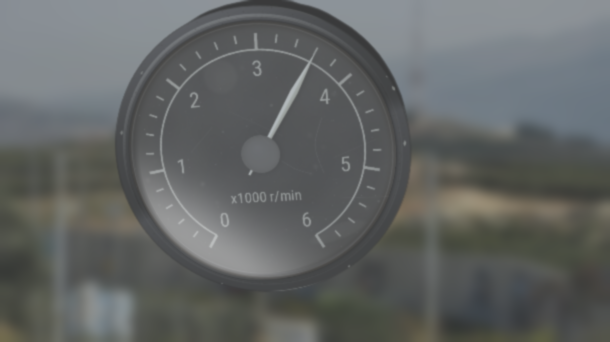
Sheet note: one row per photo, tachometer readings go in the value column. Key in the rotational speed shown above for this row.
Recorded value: 3600 rpm
